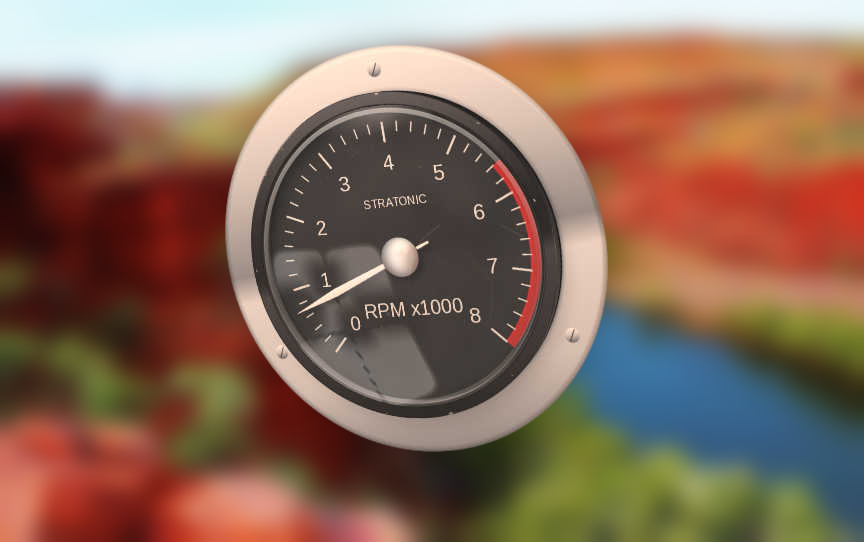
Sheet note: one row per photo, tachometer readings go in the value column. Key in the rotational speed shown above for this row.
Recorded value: 700 rpm
